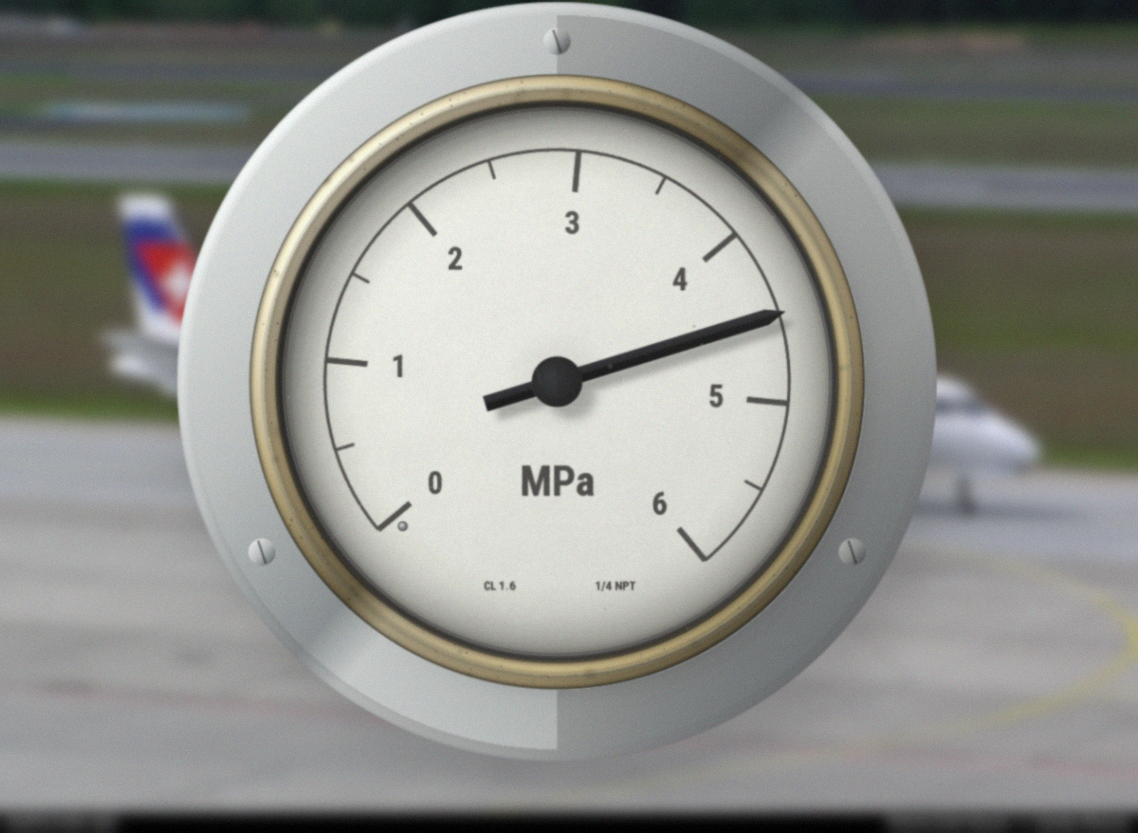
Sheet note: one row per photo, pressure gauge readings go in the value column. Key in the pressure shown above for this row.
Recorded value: 4.5 MPa
